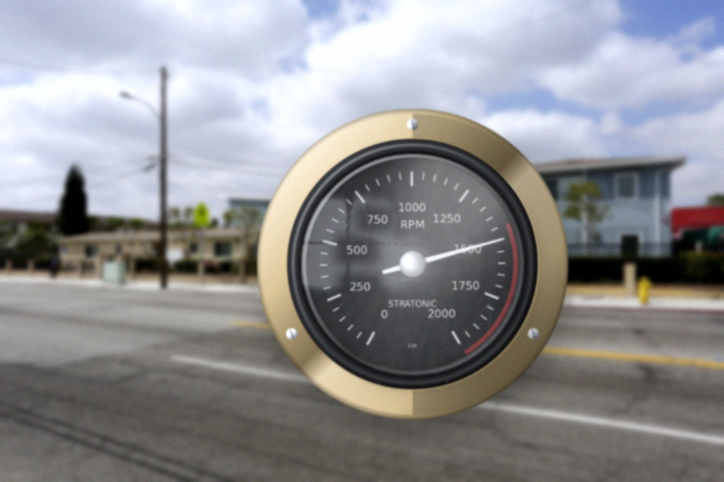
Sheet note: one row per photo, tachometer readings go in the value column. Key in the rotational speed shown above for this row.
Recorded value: 1500 rpm
